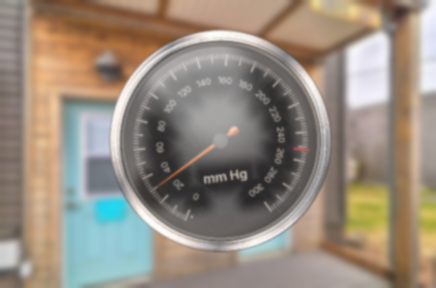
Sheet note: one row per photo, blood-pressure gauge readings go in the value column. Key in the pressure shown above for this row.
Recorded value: 30 mmHg
